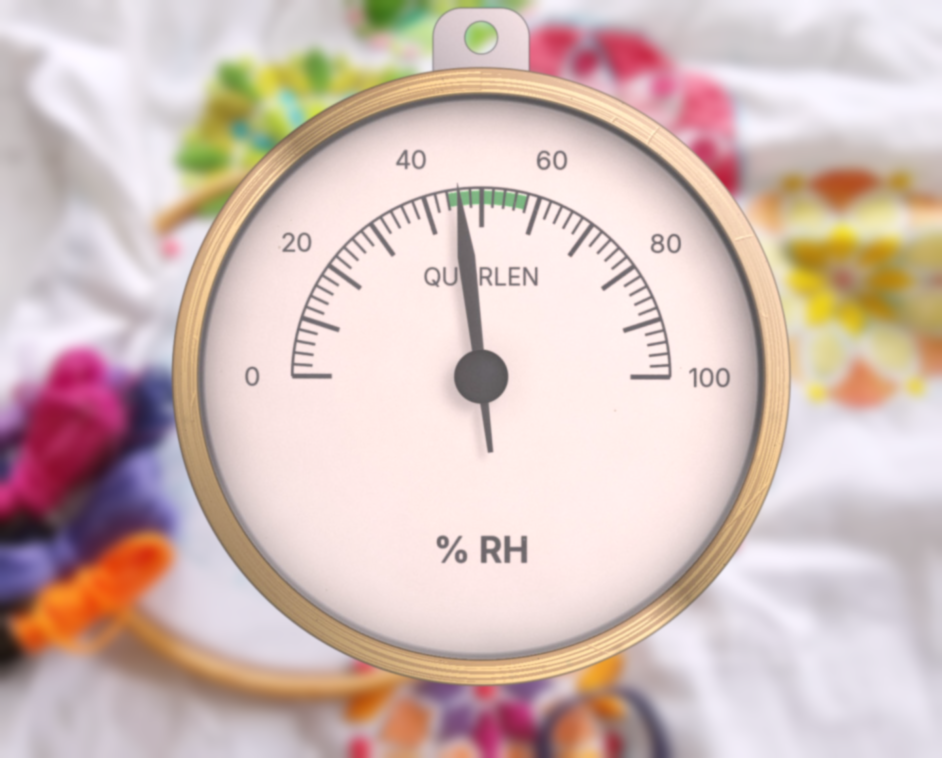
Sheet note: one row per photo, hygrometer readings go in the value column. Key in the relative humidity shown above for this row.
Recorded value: 46 %
